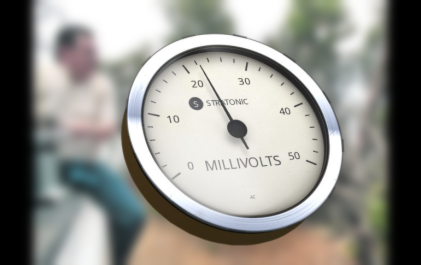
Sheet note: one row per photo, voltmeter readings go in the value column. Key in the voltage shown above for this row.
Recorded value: 22 mV
